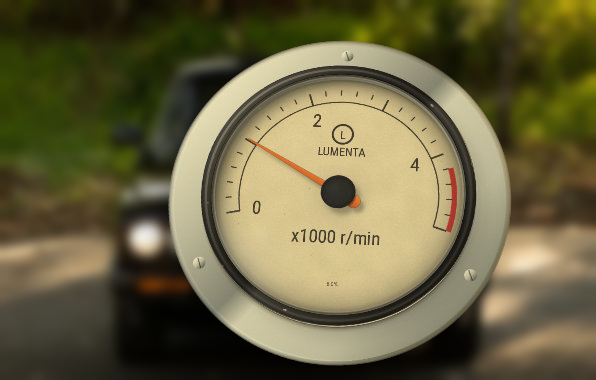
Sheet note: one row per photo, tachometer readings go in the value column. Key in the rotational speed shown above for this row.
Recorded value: 1000 rpm
